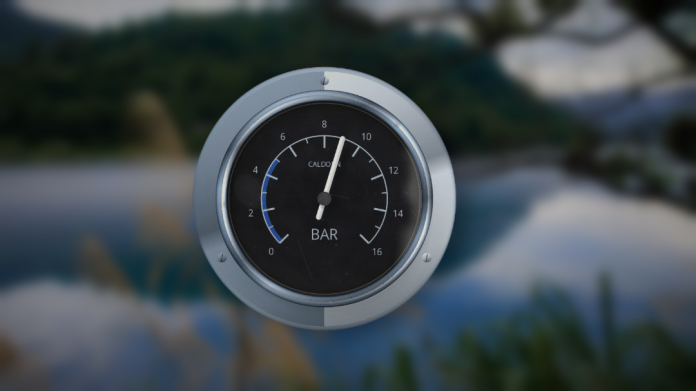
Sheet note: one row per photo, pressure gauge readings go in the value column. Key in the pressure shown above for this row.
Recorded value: 9 bar
